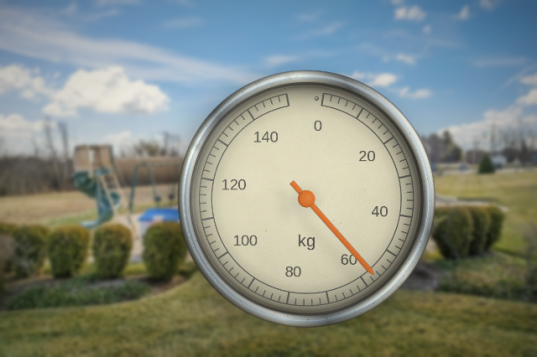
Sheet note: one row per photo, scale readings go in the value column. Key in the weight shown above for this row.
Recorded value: 57 kg
